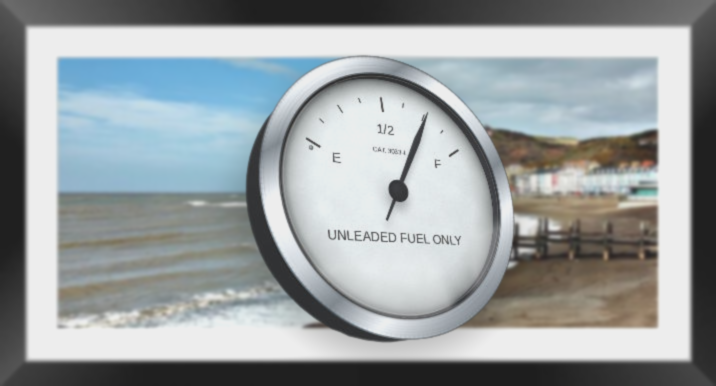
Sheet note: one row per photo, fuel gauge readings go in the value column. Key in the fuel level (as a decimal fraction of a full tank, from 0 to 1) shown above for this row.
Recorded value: 0.75
